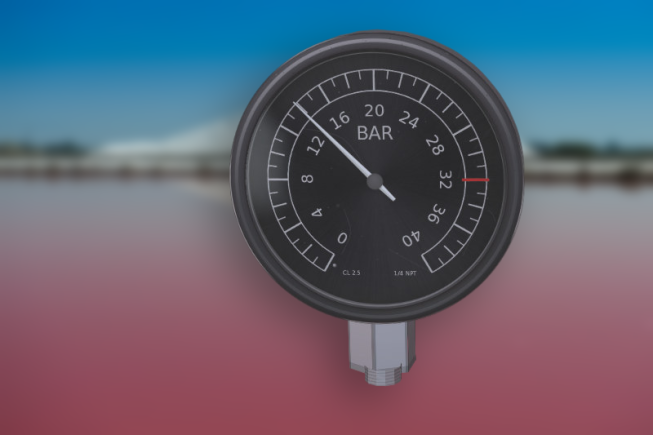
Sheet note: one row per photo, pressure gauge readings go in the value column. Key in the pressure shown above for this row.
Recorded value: 14 bar
